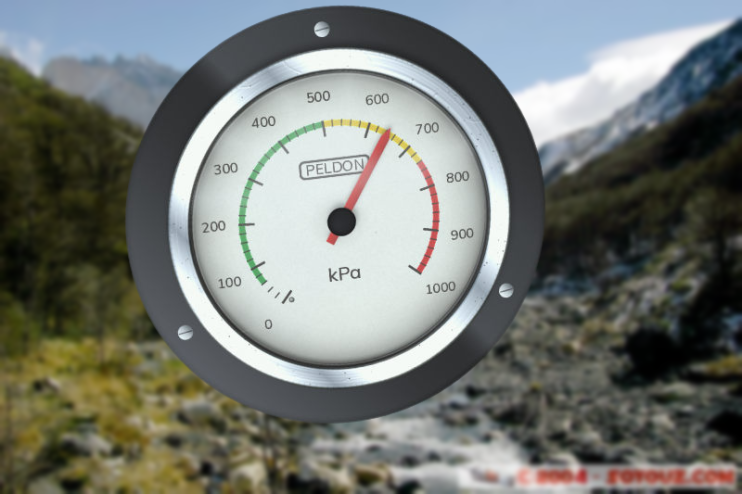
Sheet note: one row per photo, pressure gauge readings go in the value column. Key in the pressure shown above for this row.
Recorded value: 640 kPa
